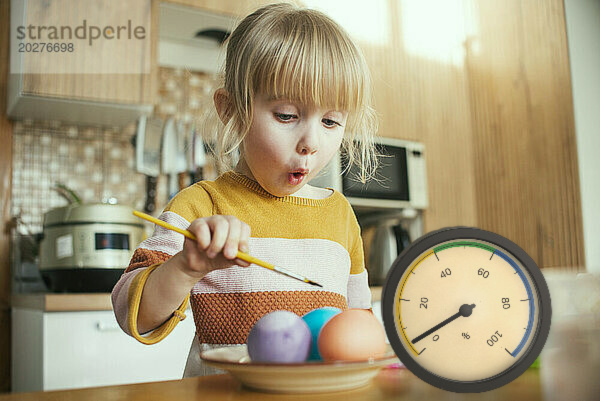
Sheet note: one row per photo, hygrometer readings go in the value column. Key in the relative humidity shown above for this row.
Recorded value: 5 %
